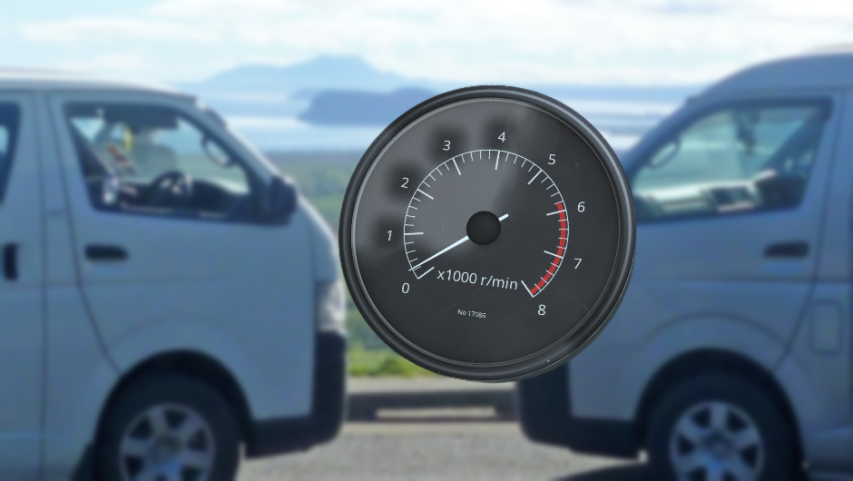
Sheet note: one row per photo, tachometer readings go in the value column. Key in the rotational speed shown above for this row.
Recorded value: 200 rpm
